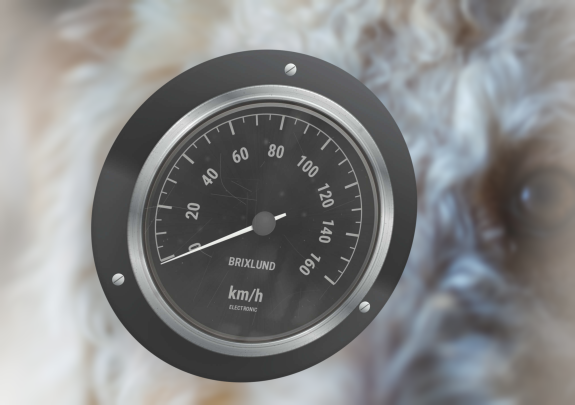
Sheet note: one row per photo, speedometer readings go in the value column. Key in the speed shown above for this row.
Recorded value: 0 km/h
